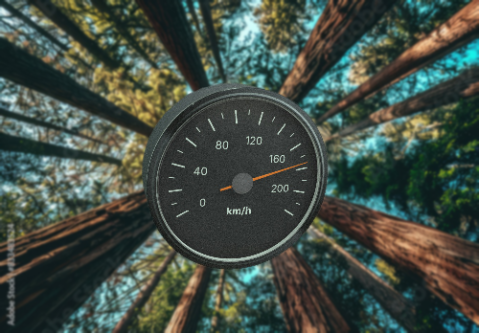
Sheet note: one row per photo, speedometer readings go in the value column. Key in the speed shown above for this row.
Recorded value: 175 km/h
